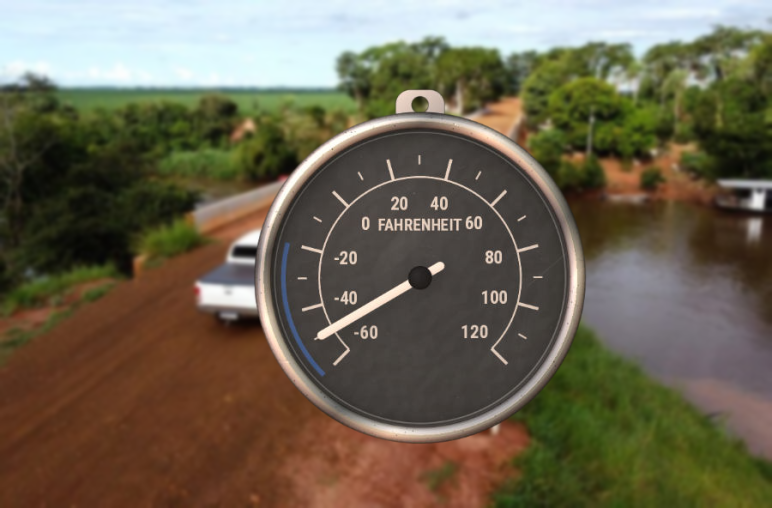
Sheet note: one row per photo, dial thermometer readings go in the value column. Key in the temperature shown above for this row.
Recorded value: -50 °F
